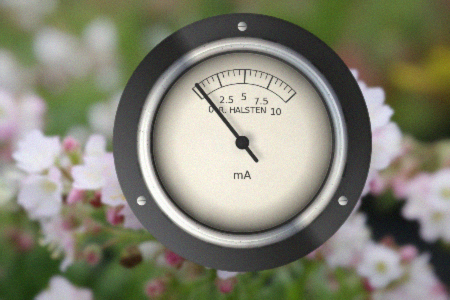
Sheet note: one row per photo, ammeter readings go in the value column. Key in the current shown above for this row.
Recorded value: 0.5 mA
